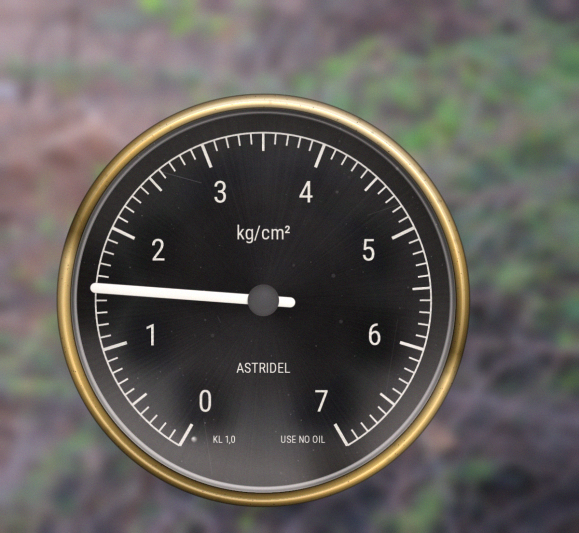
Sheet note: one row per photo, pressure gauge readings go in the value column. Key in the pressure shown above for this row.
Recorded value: 1.5 kg/cm²
